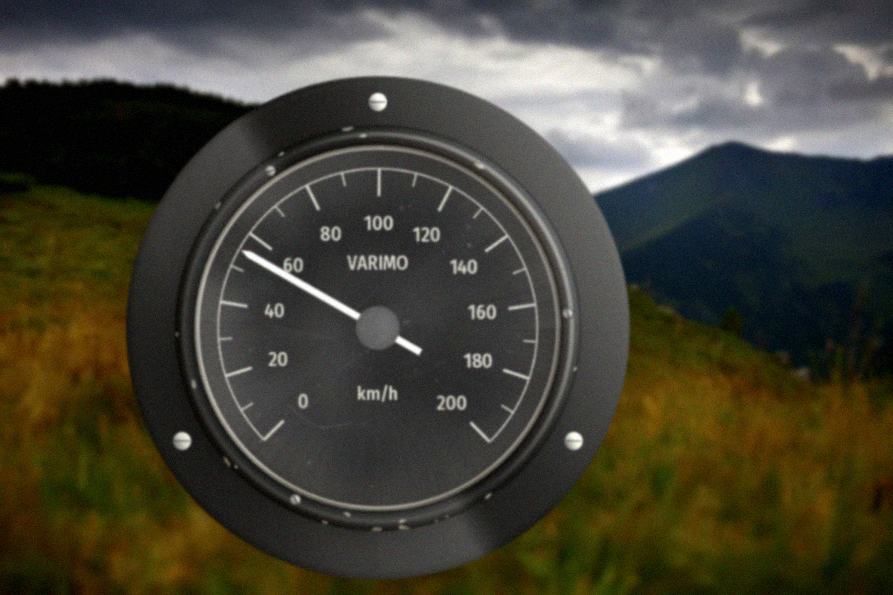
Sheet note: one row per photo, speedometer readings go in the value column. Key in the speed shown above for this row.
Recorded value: 55 km/h
